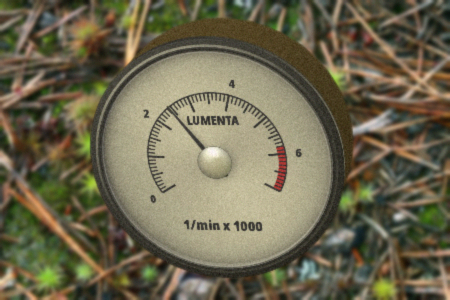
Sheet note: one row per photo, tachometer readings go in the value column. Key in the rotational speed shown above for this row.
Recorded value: 2500 rpm
